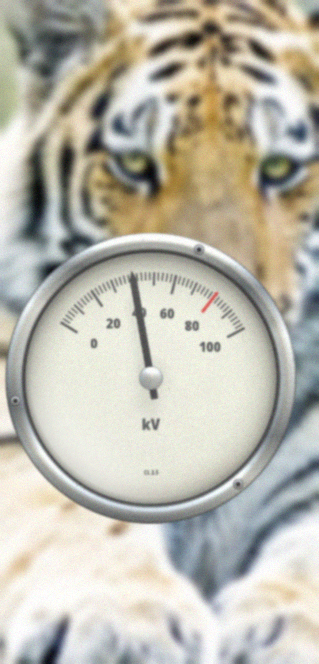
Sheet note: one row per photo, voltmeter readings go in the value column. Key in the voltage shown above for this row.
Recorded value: 40 kV
